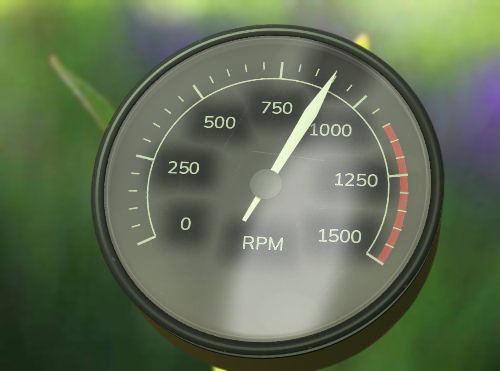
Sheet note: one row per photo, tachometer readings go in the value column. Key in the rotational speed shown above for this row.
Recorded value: 900 rpm
